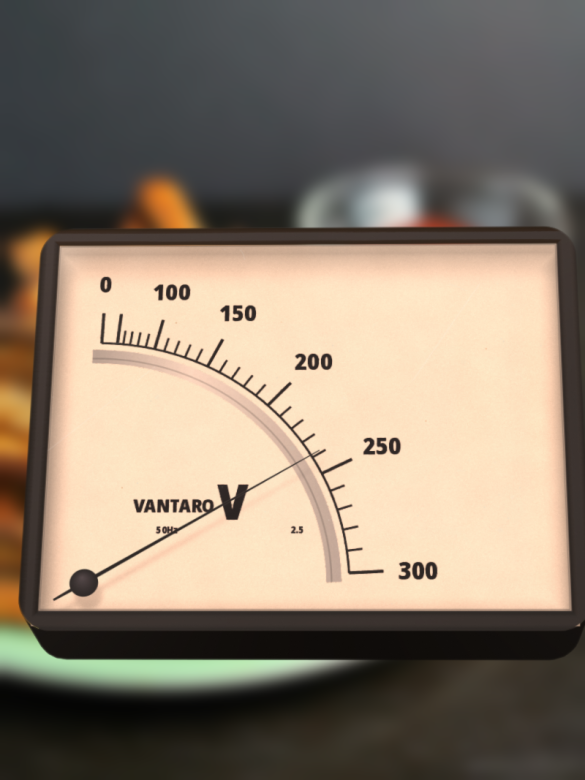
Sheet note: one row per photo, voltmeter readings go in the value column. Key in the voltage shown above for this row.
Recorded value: 240 V
